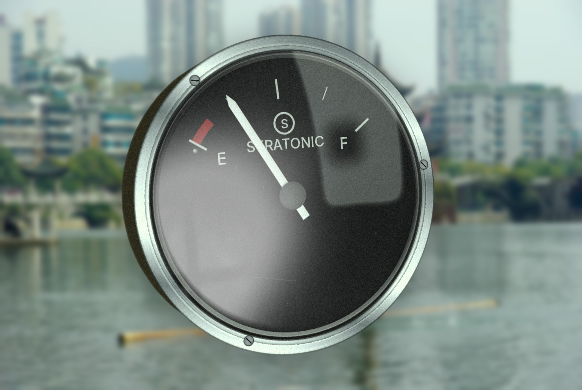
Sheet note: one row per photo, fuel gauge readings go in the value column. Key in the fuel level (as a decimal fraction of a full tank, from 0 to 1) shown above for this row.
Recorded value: 0.25
